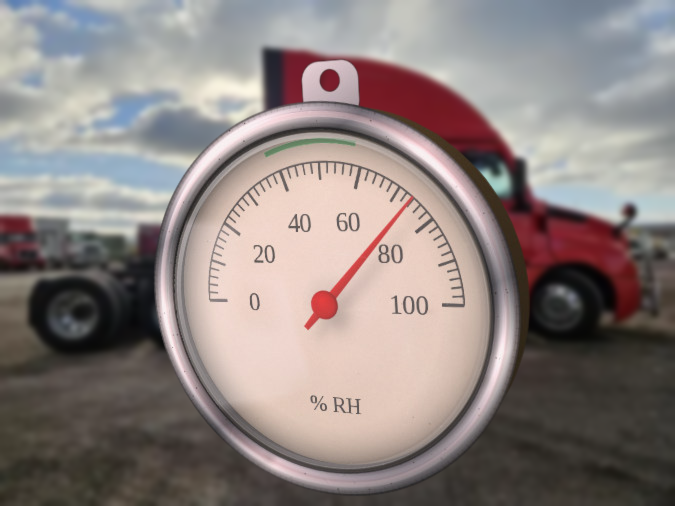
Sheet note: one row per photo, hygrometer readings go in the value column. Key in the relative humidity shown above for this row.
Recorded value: 74 %
